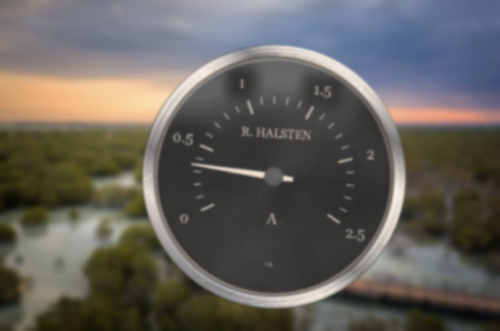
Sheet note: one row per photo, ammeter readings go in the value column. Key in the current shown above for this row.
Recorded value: 0.35 A
